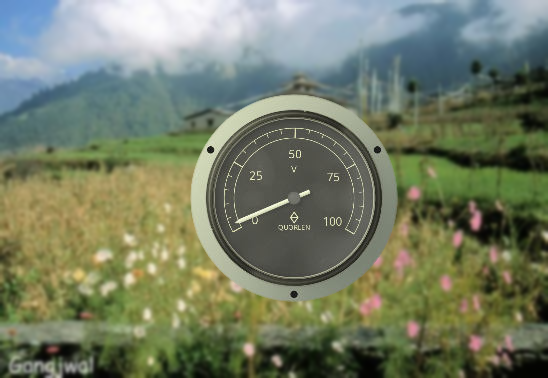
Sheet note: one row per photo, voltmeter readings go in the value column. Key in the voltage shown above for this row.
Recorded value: 2.5 V
